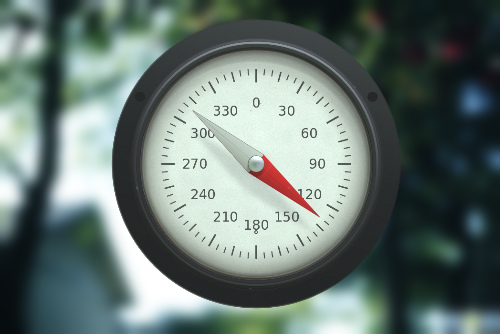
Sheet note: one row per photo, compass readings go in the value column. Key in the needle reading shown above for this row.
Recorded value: 130 °
